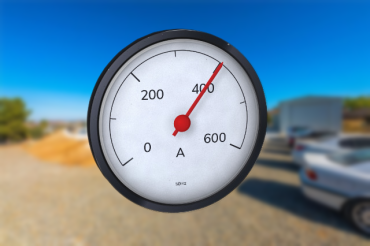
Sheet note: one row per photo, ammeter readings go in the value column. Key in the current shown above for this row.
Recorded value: 400 A
